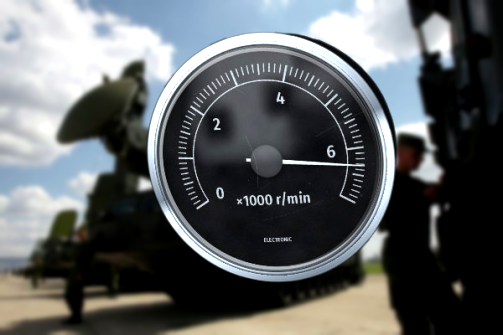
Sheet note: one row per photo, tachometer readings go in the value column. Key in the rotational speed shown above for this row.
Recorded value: 6300 rpm
